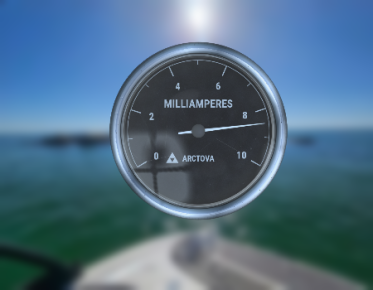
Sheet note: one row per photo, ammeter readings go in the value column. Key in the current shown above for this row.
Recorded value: 8.5 mA
